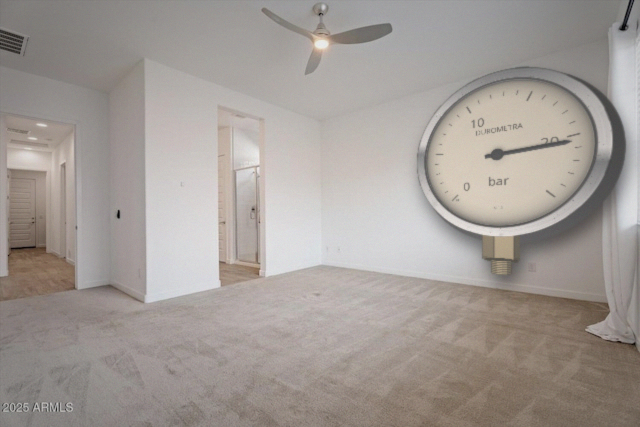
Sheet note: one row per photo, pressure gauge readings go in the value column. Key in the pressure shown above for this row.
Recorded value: 20.5 bar
